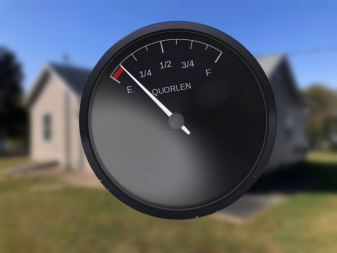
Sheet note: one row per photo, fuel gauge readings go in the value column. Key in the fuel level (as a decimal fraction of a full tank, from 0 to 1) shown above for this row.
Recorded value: 0.125
